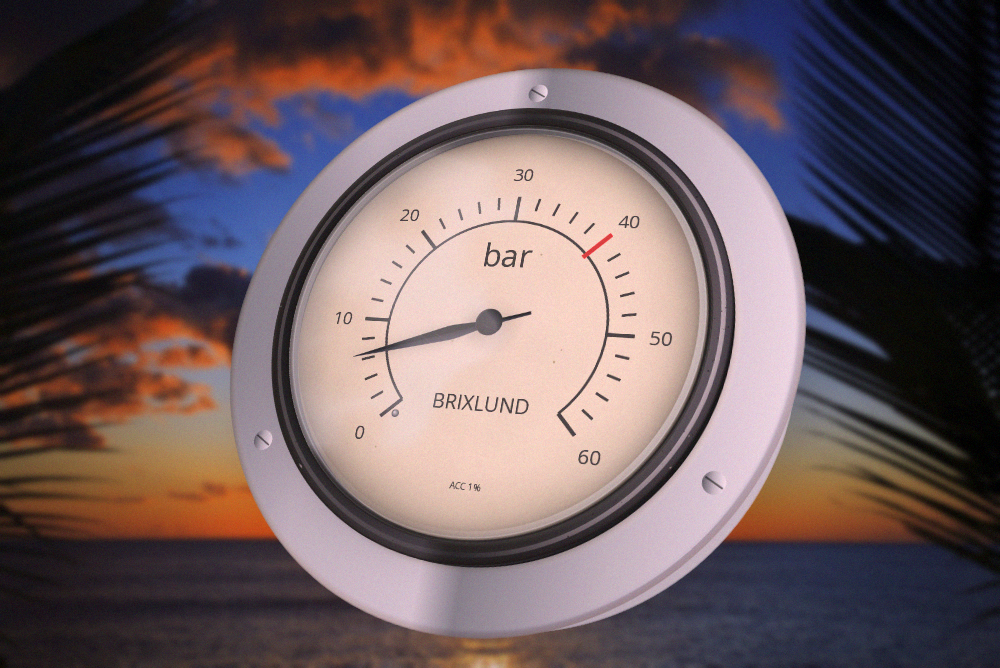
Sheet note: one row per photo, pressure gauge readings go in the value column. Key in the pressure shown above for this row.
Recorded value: 6 bar
